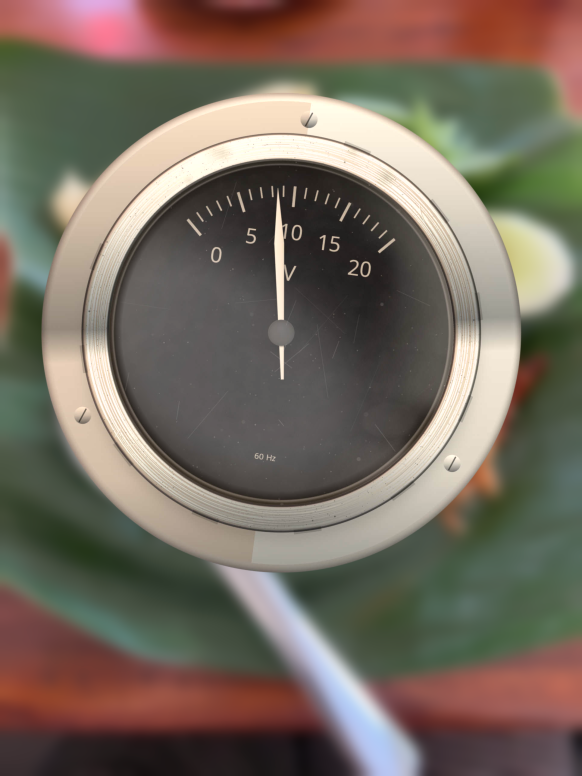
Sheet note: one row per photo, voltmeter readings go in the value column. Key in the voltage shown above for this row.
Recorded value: 8.5 V
